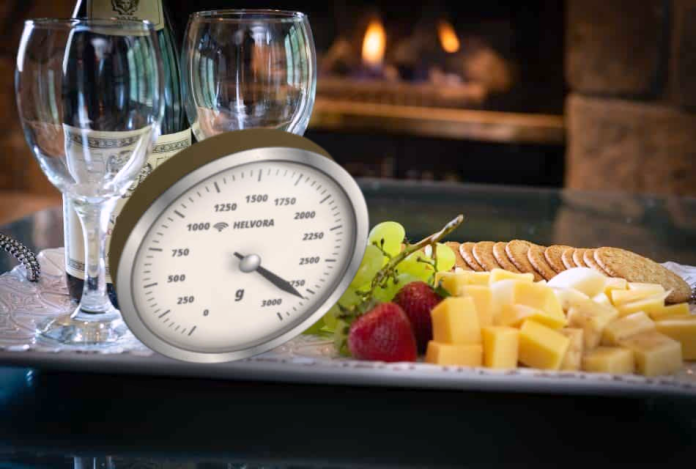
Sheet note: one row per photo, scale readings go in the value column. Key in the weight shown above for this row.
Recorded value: 2800 g
